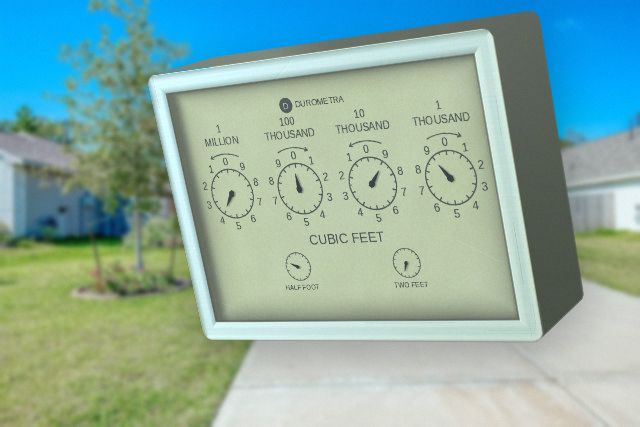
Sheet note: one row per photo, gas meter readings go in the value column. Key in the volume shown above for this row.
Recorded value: 398900 ft³
